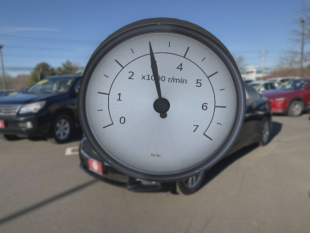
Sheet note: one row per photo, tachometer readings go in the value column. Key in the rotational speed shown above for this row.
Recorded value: 3000 rpm
